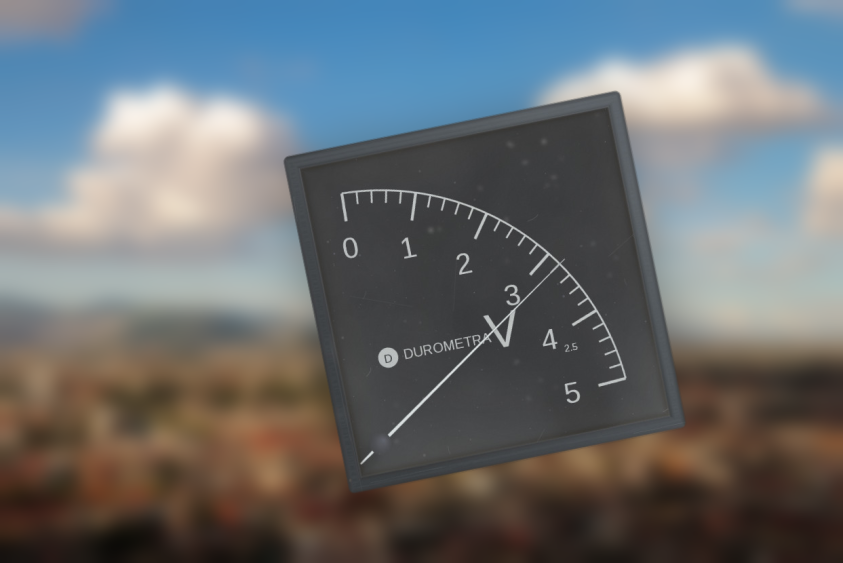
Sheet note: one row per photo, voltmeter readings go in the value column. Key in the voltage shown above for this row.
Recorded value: 3.2 V
